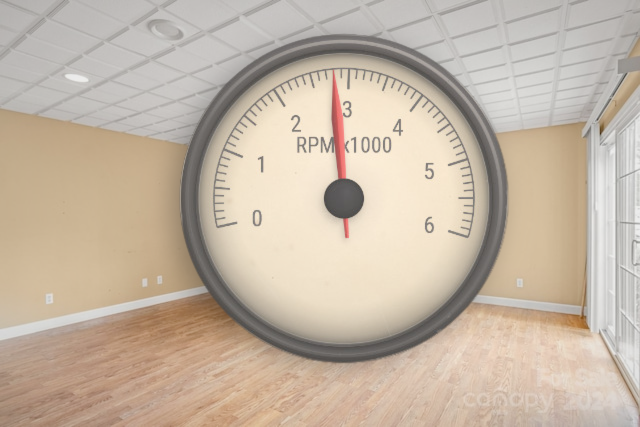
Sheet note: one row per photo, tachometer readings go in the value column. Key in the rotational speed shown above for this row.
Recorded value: 2800 rpm
